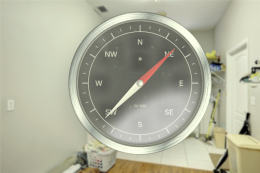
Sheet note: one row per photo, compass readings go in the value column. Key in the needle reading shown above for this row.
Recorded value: 45 °
